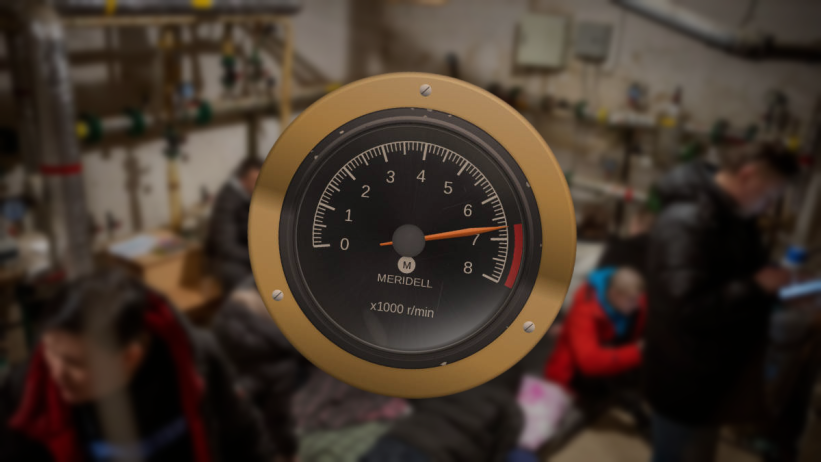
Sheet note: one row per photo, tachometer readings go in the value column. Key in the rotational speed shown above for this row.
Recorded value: 6700 rpm
